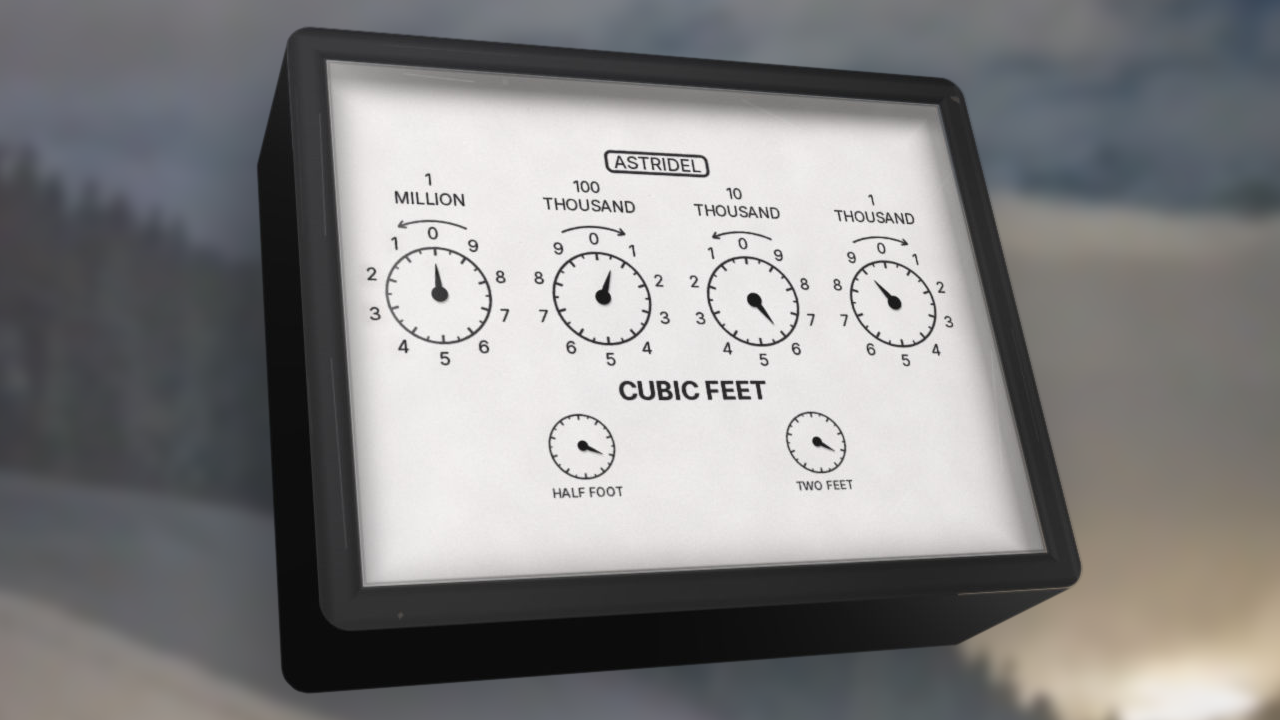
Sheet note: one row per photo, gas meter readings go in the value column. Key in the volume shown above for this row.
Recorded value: 5900 ft³
